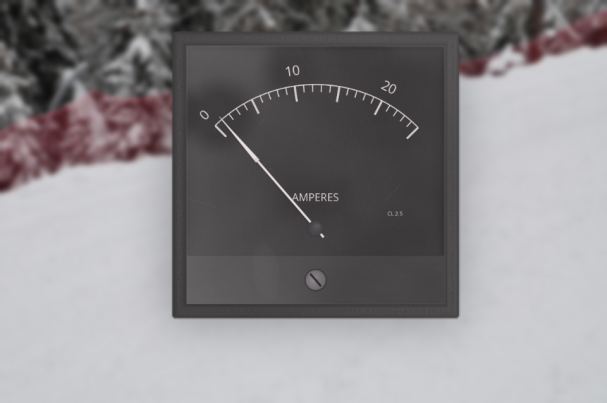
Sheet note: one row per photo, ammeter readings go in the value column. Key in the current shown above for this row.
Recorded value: 1 A
